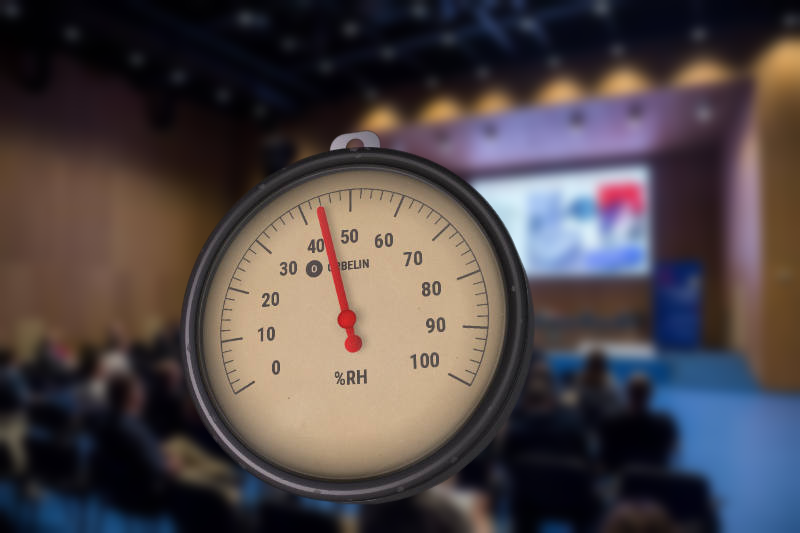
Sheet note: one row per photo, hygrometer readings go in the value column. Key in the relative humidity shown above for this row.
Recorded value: 44 %
